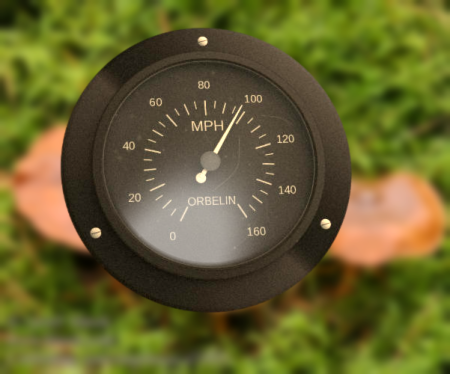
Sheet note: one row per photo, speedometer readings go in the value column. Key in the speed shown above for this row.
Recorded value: 97.5 mph
